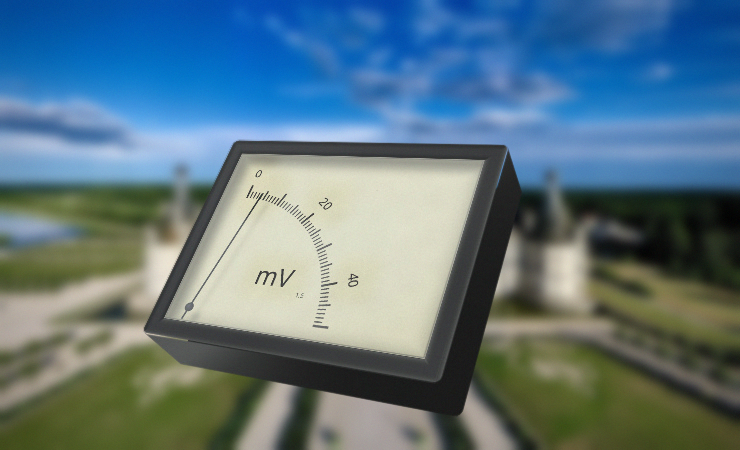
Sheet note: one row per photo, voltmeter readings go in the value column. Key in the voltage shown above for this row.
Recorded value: 5 mV
